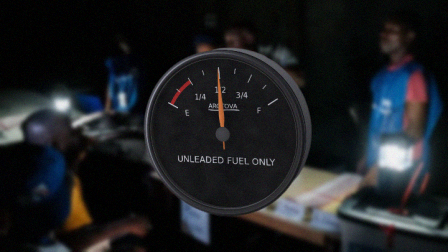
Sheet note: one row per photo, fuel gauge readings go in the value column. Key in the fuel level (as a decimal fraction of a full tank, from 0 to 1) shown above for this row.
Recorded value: 0.5
